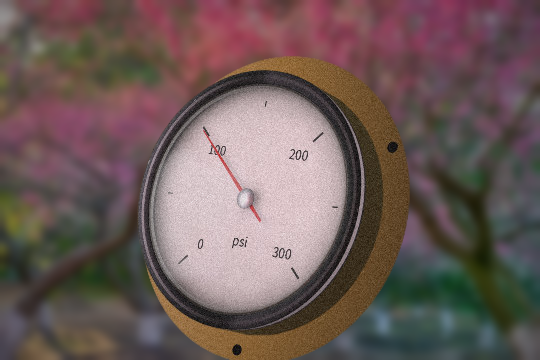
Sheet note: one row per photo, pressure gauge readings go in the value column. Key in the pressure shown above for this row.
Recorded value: 100 psi
